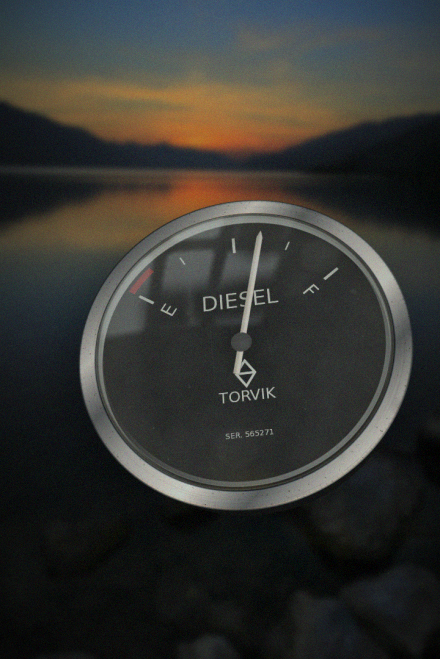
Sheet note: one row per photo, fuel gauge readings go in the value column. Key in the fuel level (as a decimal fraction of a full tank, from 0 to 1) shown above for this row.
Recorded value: 0.625
